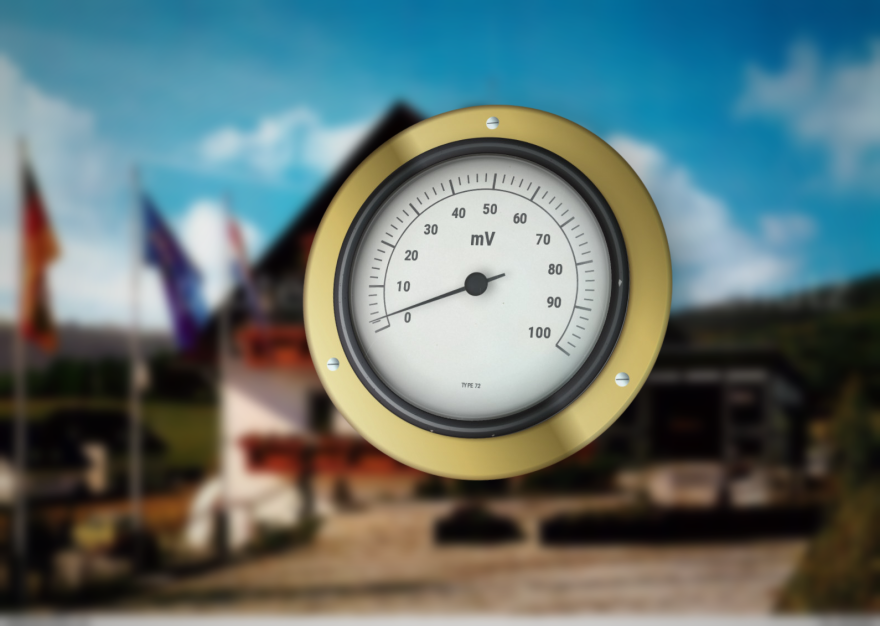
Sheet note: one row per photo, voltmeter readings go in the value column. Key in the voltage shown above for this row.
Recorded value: 2 mV
